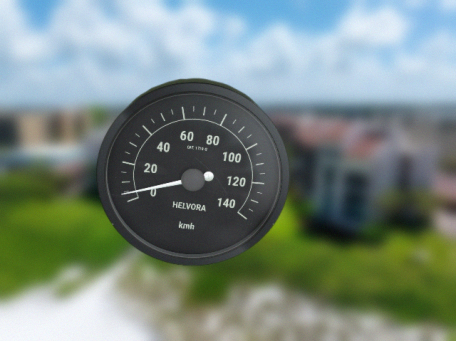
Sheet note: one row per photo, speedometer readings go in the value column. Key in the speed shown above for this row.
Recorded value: 5 km/h
